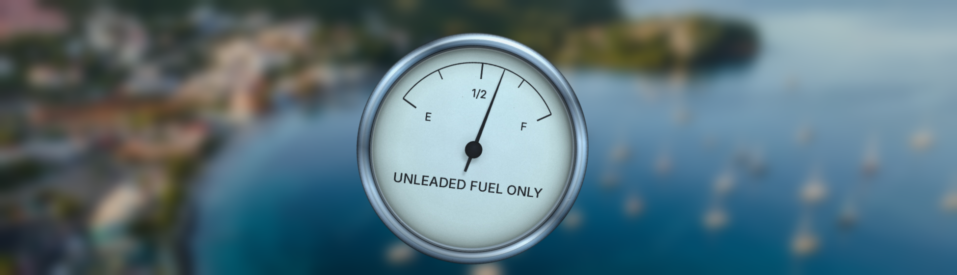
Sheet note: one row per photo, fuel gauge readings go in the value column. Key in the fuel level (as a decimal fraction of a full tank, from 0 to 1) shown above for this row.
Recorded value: 0.625
